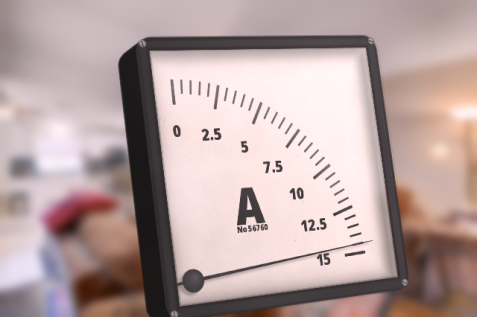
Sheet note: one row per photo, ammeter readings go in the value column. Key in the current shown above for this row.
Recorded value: 14.5 A
